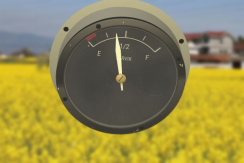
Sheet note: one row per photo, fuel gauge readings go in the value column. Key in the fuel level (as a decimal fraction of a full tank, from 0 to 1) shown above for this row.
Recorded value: 0.375
